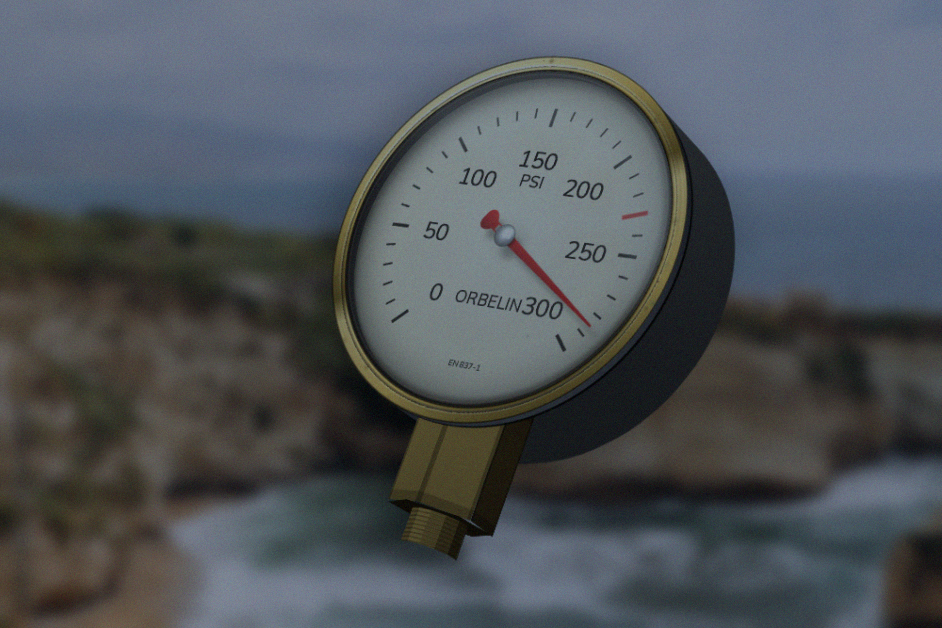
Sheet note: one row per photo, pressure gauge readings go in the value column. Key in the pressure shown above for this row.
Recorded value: 285 psi
